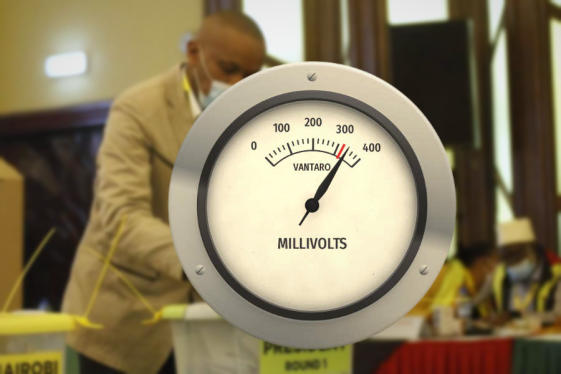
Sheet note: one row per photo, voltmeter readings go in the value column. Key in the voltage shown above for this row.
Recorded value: 340 mV
